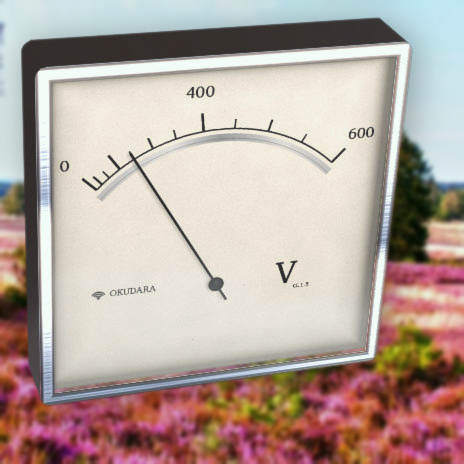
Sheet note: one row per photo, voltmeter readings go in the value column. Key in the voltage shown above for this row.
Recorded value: 250 V
